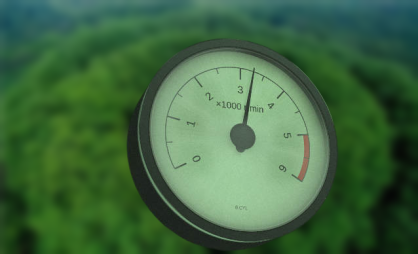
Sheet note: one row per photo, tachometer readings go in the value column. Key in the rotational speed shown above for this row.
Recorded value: 3250 rpm
